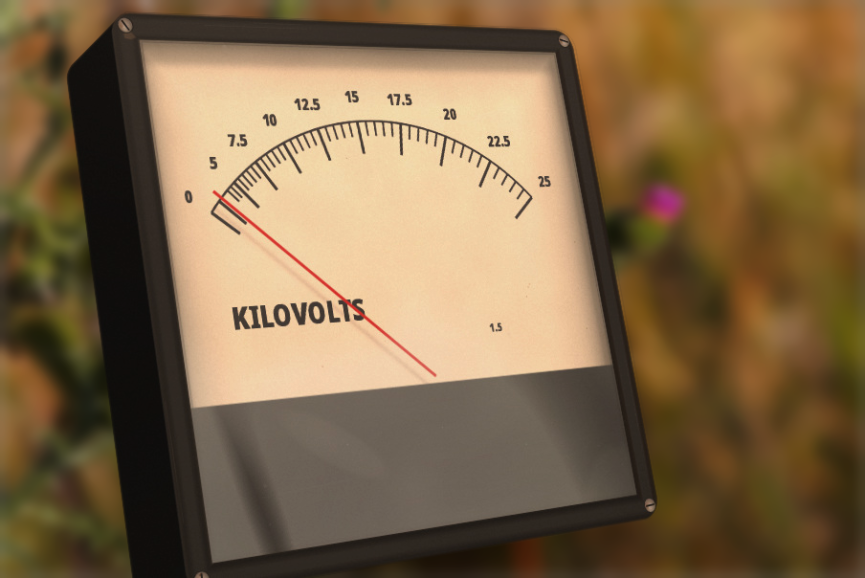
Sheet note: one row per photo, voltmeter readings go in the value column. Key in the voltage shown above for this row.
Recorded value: 2.5 kV
